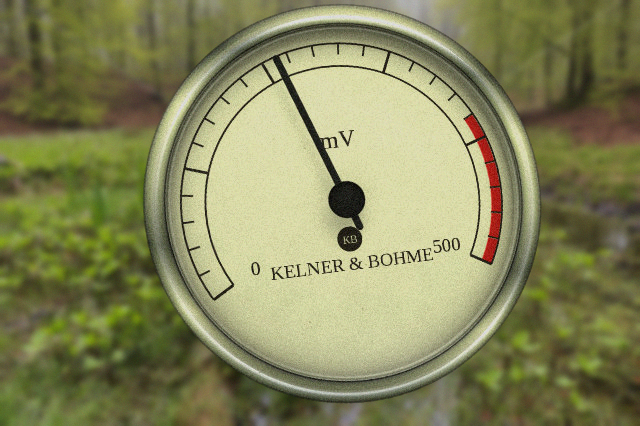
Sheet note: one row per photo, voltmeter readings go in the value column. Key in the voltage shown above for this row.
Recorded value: 210 mV
